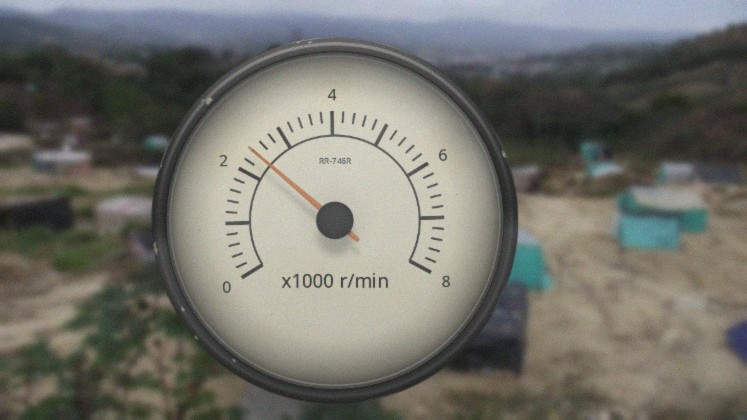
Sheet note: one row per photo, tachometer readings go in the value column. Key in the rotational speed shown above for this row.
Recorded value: 2400 rpm
